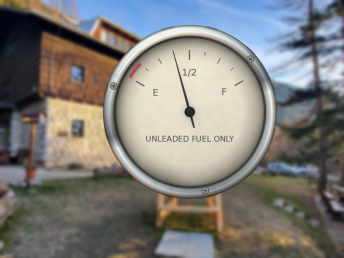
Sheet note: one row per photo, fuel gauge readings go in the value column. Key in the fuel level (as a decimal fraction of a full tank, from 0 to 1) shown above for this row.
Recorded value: 0.375
